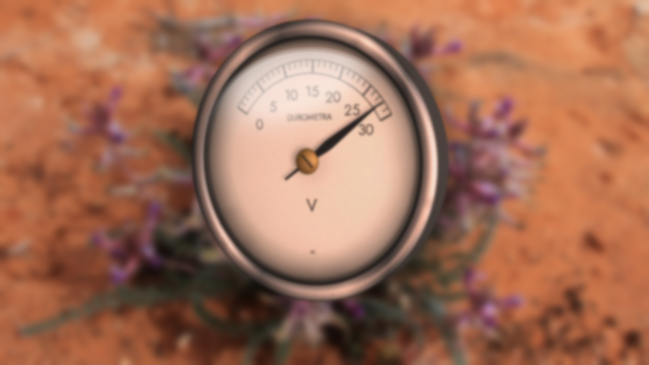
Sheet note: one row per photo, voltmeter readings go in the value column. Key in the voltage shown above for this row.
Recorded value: 28 V
